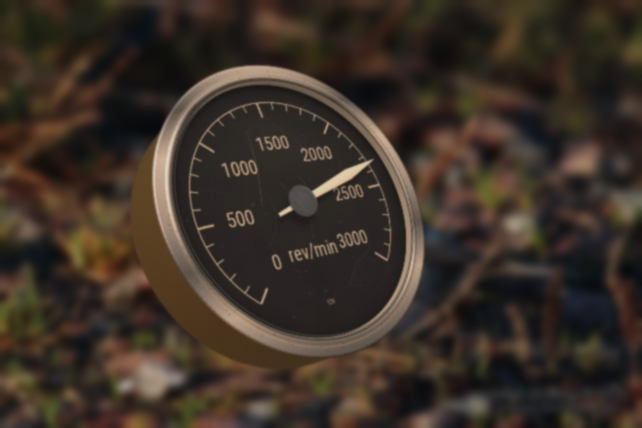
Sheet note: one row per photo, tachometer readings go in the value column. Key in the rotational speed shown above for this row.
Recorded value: 2350 rpm
